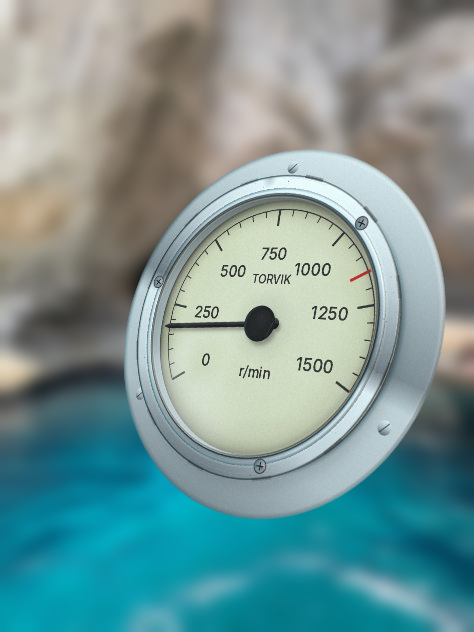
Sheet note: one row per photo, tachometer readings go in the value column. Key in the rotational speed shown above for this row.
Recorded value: 175 rpm
